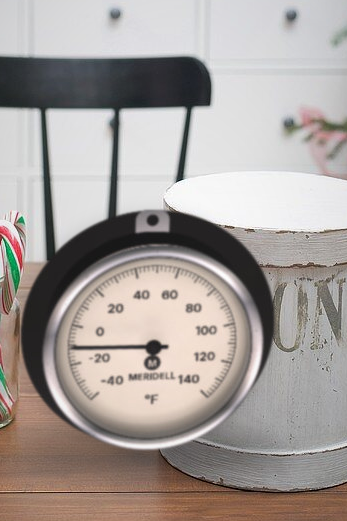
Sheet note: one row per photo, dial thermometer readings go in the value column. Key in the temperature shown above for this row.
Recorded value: -10 °F
